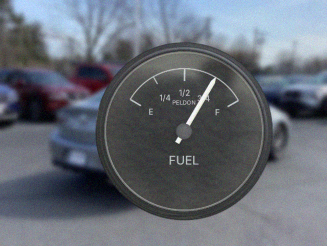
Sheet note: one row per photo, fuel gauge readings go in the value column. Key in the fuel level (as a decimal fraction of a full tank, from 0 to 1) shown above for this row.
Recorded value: 0.75
